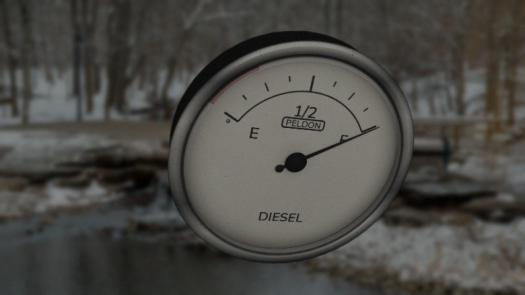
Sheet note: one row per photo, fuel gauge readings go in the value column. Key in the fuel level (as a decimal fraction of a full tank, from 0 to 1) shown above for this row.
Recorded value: 1
